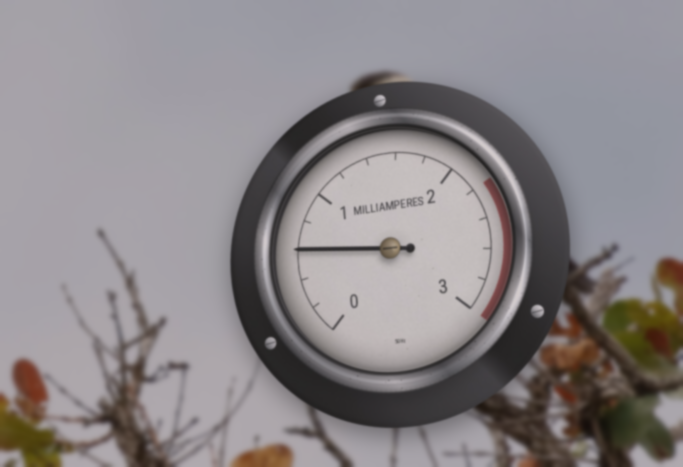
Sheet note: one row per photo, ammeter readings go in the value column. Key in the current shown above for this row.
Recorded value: 0.6 mA
